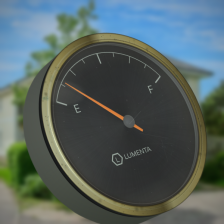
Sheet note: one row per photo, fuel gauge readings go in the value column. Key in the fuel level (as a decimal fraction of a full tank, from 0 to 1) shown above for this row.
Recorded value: 0.125
